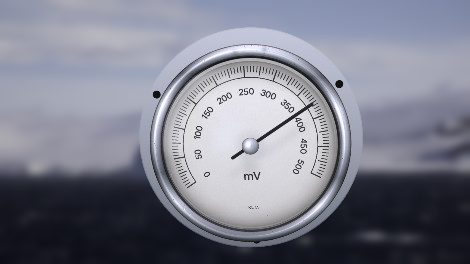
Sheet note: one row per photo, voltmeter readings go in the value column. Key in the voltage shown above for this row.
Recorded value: 375 mV
